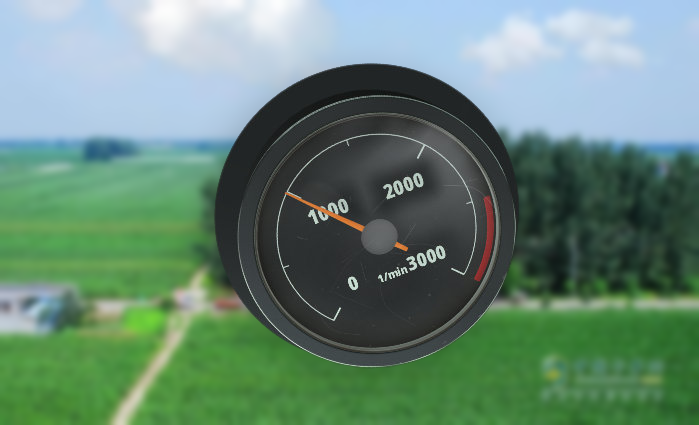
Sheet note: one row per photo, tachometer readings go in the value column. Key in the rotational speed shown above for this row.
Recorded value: 1000 rpm
